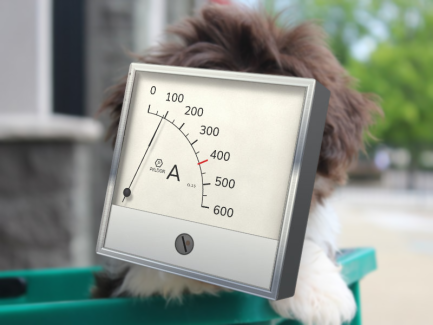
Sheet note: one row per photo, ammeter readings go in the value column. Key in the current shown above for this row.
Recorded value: 100 A
